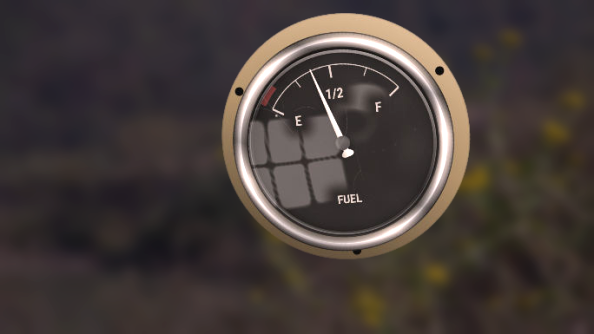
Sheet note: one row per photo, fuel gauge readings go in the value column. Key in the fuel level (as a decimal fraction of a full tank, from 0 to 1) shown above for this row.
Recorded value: 0.375
